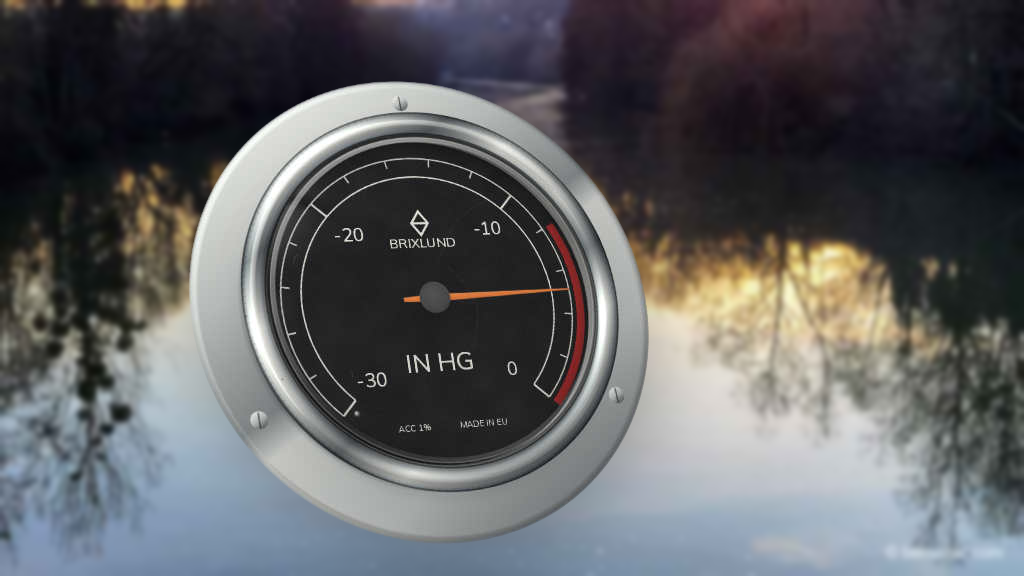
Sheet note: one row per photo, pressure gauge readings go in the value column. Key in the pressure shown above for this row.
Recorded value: -5 inHg
